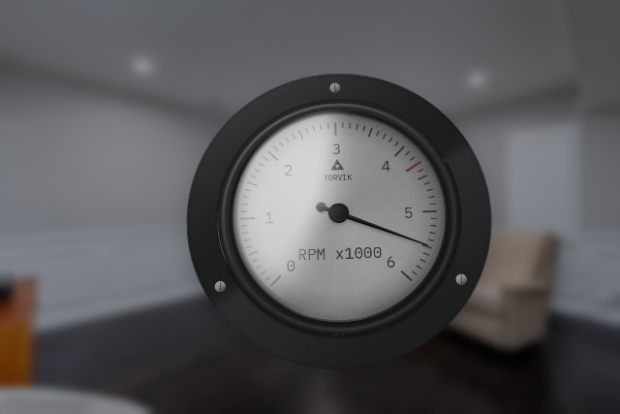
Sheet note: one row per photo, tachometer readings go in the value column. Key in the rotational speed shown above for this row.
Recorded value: 5500 rpm
